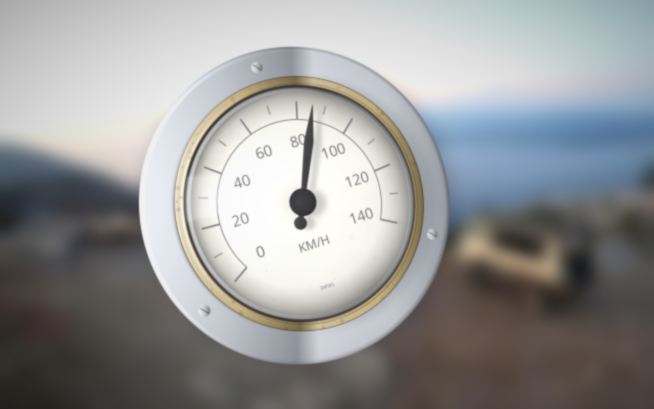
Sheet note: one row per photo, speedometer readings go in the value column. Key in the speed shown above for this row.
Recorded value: 85 km/h
